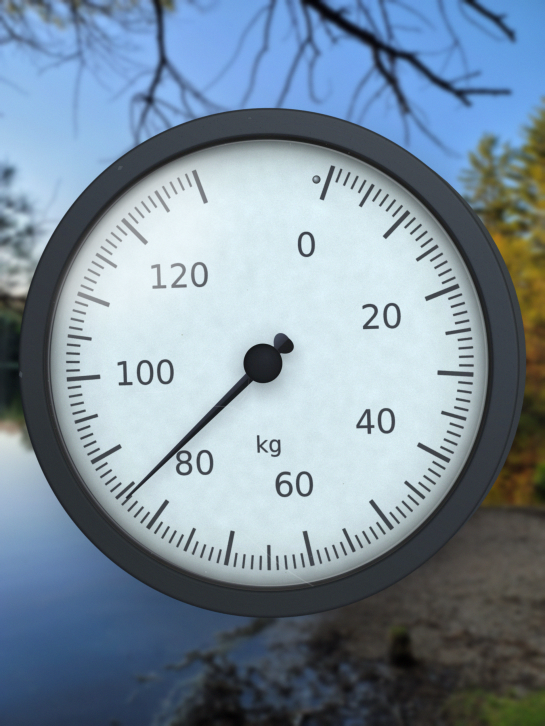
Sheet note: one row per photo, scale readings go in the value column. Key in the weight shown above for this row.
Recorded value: 84 kg
